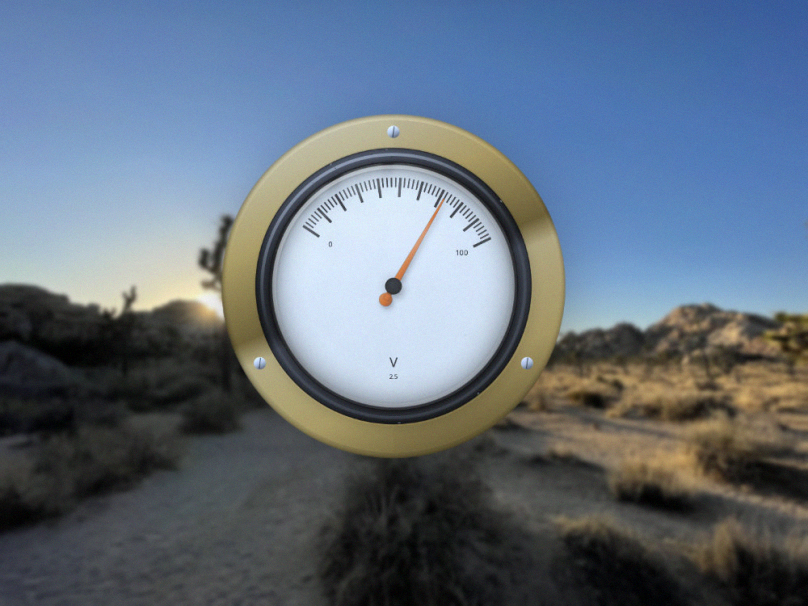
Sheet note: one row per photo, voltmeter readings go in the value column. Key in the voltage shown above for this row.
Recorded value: 72 V
